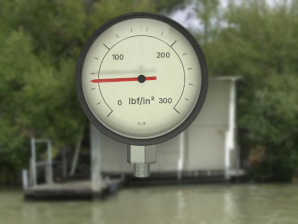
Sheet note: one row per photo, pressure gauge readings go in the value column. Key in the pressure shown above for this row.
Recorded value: 50 psi
